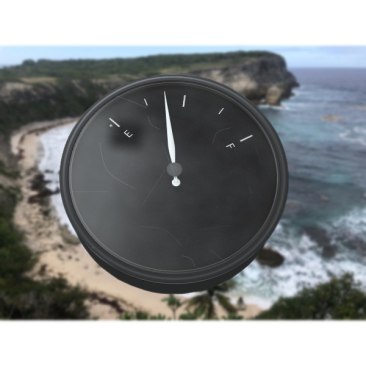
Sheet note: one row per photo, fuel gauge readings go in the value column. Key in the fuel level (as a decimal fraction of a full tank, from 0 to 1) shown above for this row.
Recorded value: 0.375
